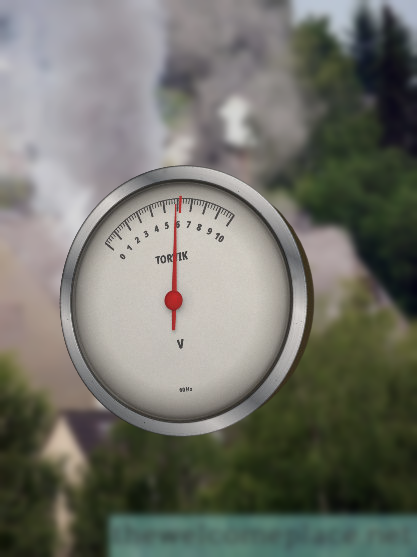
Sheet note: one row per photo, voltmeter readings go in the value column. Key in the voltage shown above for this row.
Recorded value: 6 V
